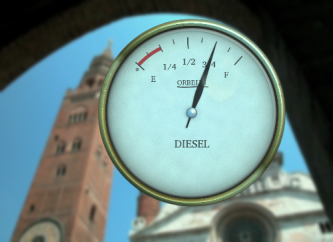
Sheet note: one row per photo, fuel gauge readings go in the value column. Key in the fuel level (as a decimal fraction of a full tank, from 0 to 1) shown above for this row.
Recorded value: 0.75
